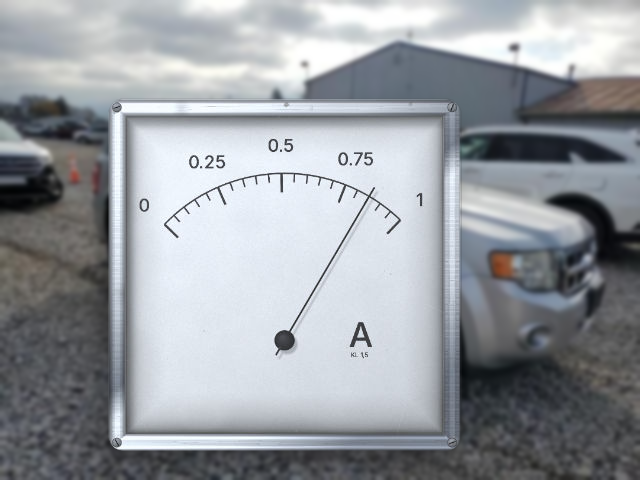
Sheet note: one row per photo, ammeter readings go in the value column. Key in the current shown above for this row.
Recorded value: 0.85 A
